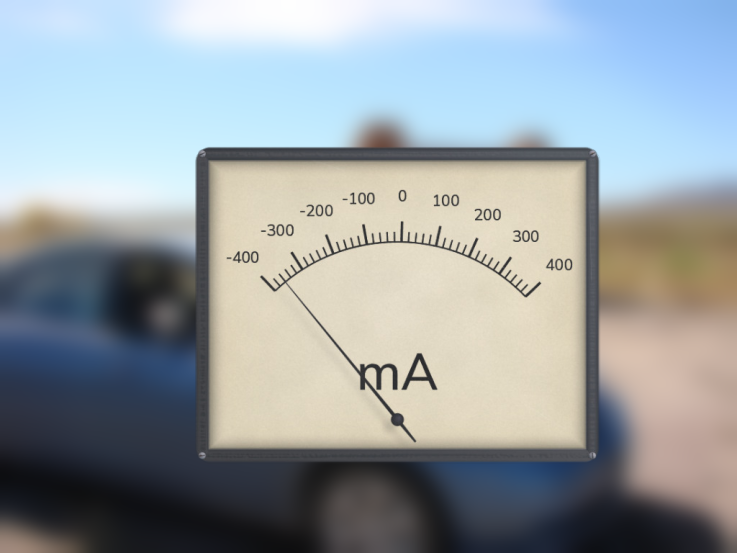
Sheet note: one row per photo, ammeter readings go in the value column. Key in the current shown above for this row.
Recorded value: -360 mA
